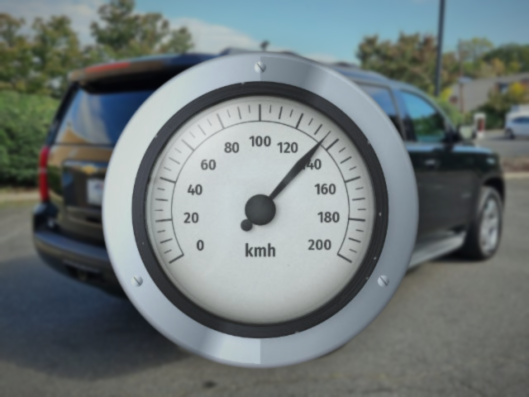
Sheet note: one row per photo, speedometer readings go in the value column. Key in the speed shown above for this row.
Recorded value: 135 km/h
